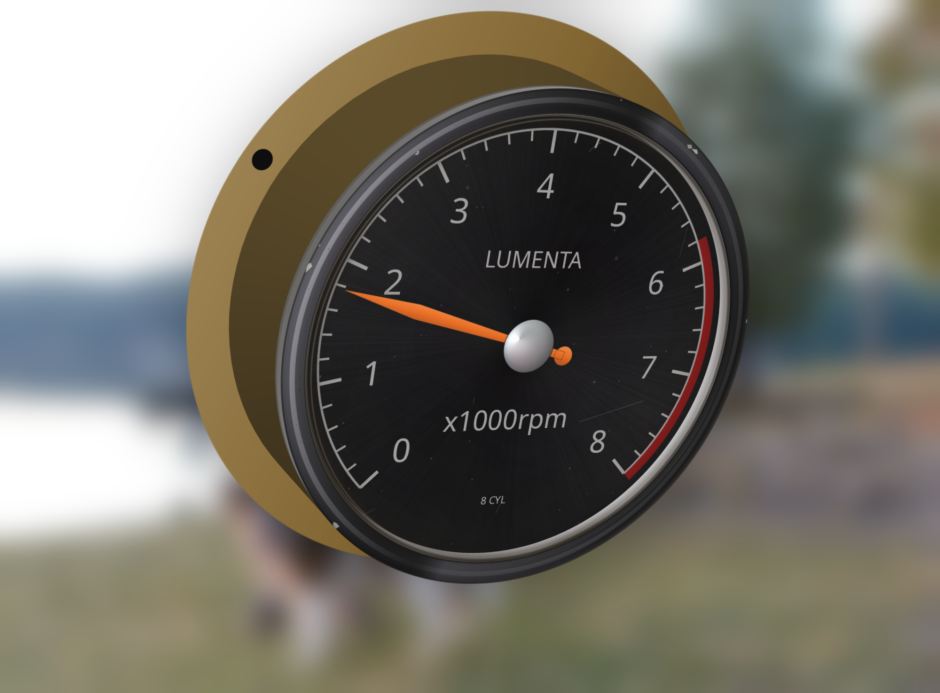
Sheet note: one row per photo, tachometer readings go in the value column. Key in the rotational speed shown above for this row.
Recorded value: 1800 rpm
